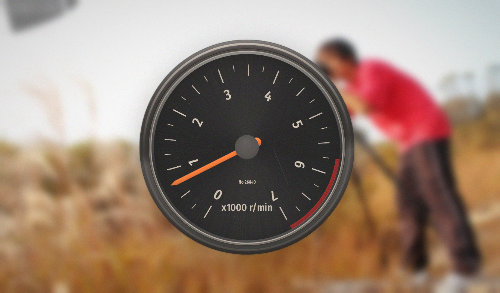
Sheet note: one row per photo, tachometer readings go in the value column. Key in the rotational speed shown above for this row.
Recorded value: 750 rpm
